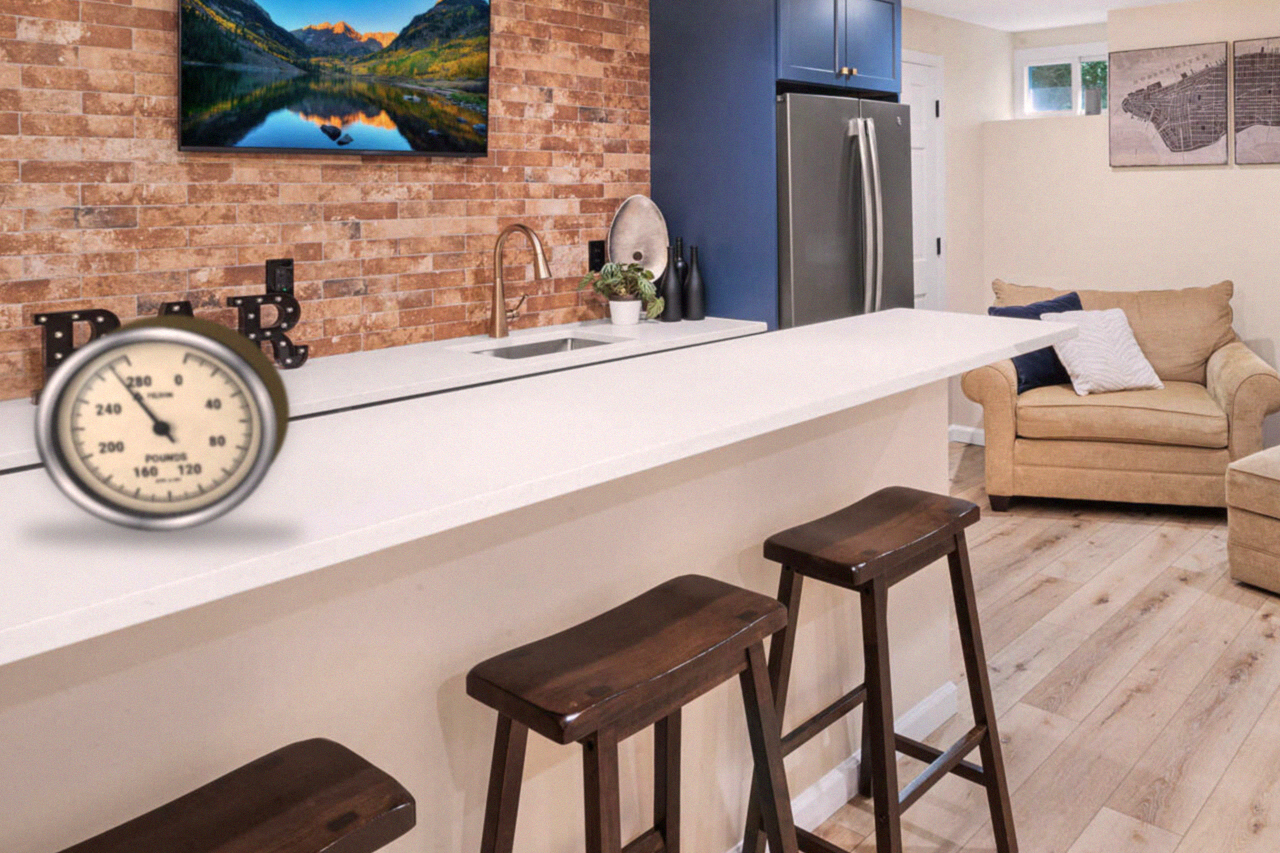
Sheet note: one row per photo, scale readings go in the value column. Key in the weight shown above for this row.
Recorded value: 270 lb
